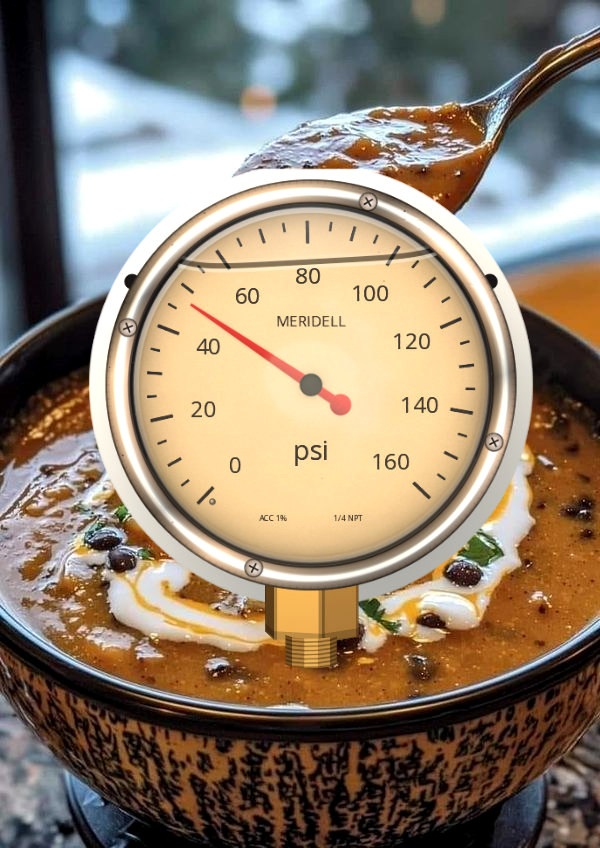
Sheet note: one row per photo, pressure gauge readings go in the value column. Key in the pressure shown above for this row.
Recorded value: 47.5 psi
